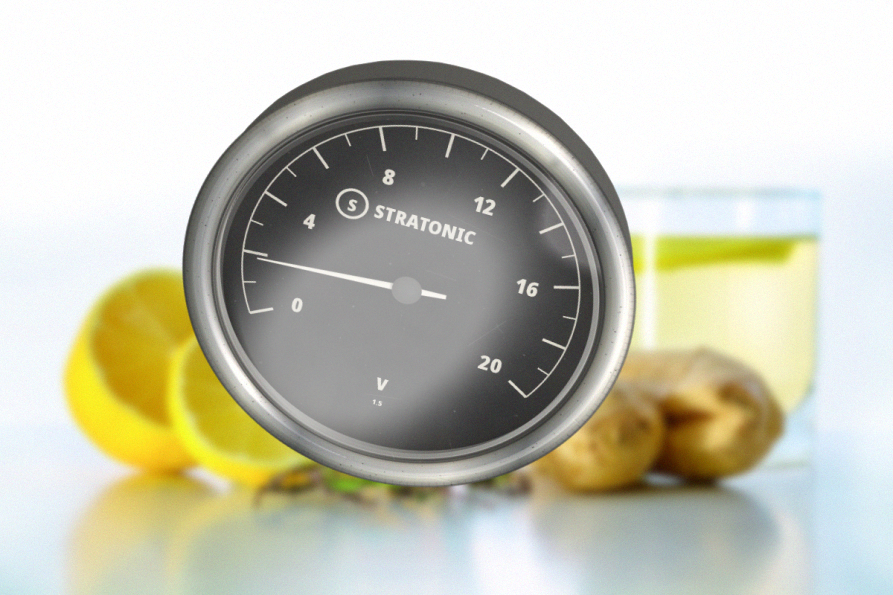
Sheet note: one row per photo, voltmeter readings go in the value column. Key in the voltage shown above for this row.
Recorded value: 2 V
